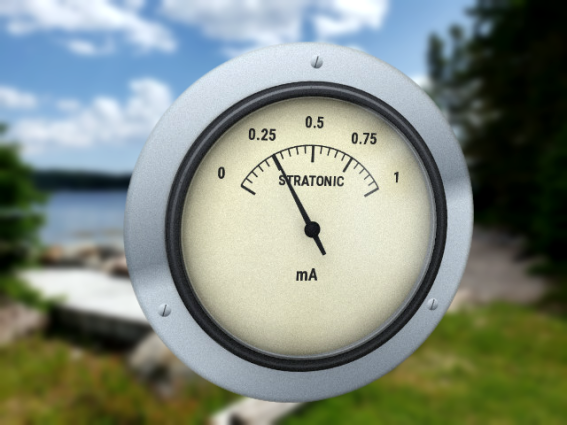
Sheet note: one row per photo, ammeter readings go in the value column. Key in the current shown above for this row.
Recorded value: 0.25 mA
